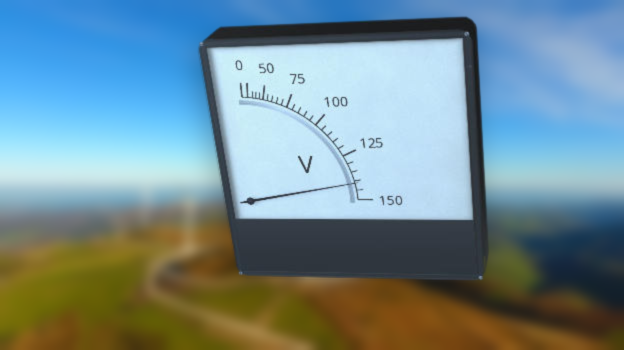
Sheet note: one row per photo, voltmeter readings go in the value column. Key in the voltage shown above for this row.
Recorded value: 140 V
